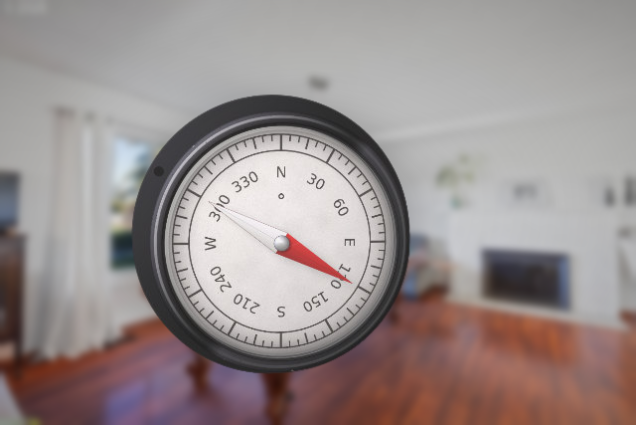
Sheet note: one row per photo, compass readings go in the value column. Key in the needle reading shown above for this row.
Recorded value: 120 °
